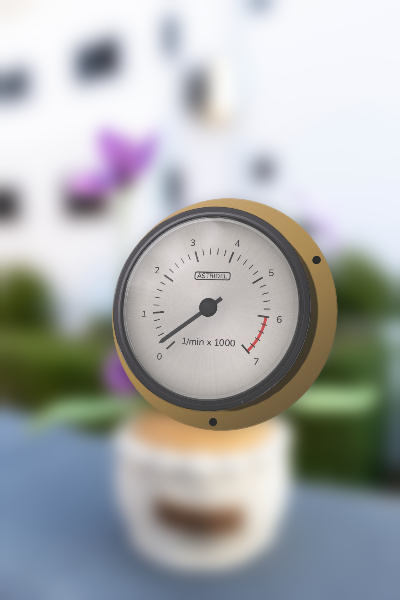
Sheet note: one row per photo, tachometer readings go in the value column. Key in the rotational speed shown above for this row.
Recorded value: 200 rpm
